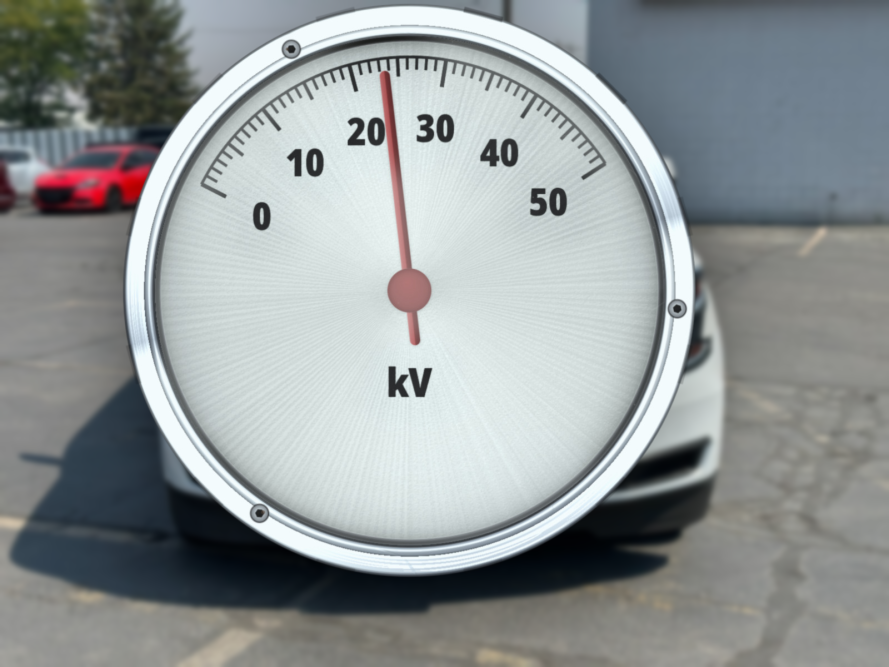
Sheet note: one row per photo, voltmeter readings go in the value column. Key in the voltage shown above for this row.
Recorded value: 23.5 kV
